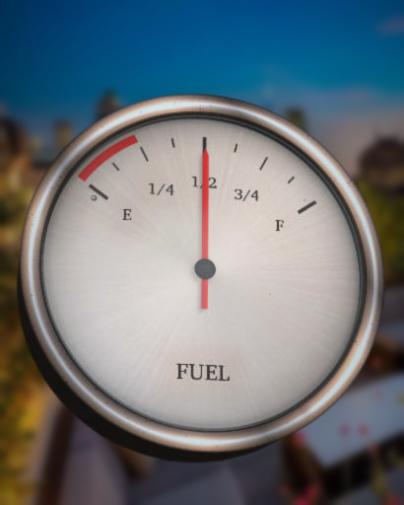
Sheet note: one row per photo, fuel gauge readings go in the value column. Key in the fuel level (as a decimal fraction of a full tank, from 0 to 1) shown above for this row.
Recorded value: 0.5
